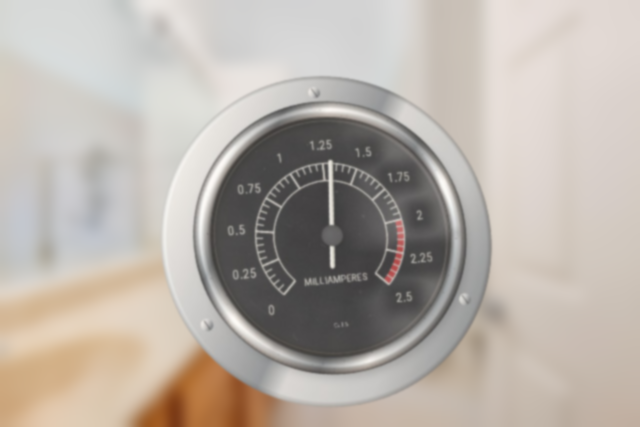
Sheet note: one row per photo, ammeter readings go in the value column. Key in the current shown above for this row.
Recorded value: 1.3 mA
